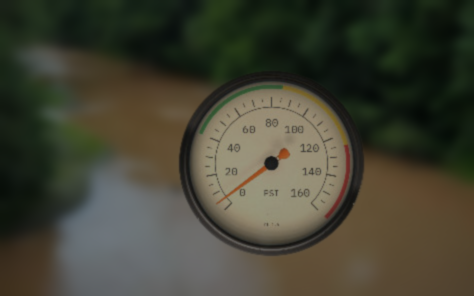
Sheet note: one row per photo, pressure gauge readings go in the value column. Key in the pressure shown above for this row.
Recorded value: 5 psi
